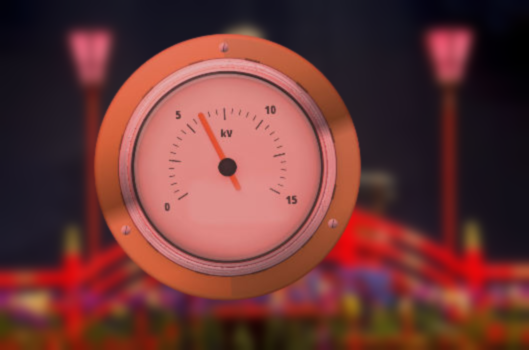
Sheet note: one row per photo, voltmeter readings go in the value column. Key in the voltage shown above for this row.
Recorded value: 6 kV
